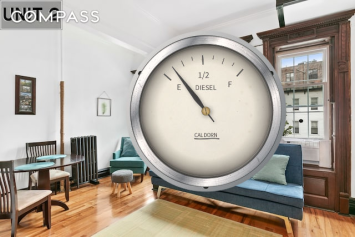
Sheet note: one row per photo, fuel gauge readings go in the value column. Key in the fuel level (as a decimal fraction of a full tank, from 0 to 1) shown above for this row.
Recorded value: 0.125
